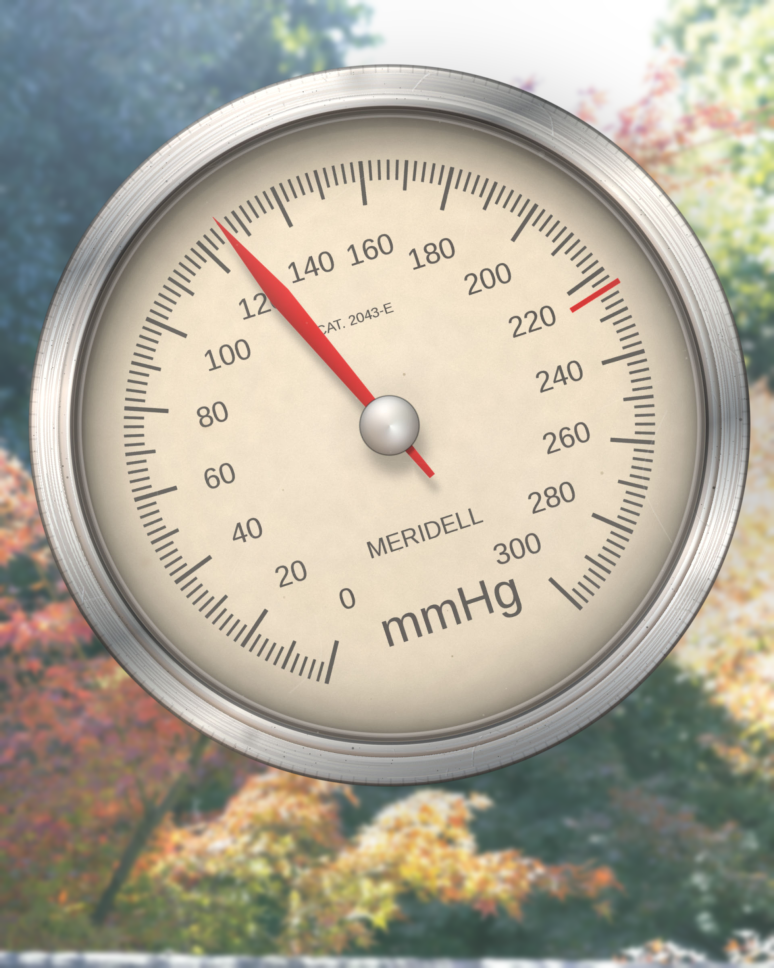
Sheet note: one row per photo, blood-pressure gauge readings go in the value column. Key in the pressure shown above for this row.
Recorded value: 126 mmHg
